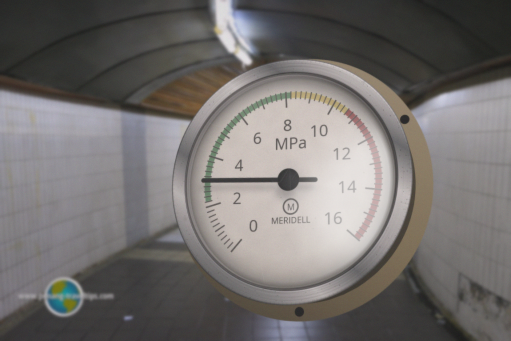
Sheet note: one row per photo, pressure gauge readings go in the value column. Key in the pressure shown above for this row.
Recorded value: 3 MPa
